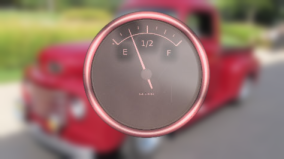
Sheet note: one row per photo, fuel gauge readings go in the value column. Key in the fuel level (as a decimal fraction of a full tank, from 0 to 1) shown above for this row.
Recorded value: 0.25
